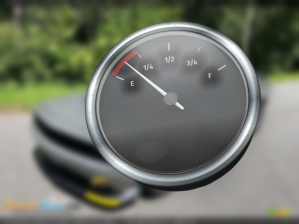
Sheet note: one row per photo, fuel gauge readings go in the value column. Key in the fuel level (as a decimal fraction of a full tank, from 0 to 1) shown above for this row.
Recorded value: 0.125
